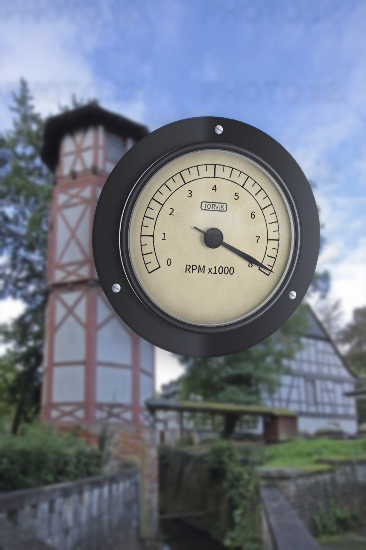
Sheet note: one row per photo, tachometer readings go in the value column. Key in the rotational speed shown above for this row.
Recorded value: 7875 rpm
